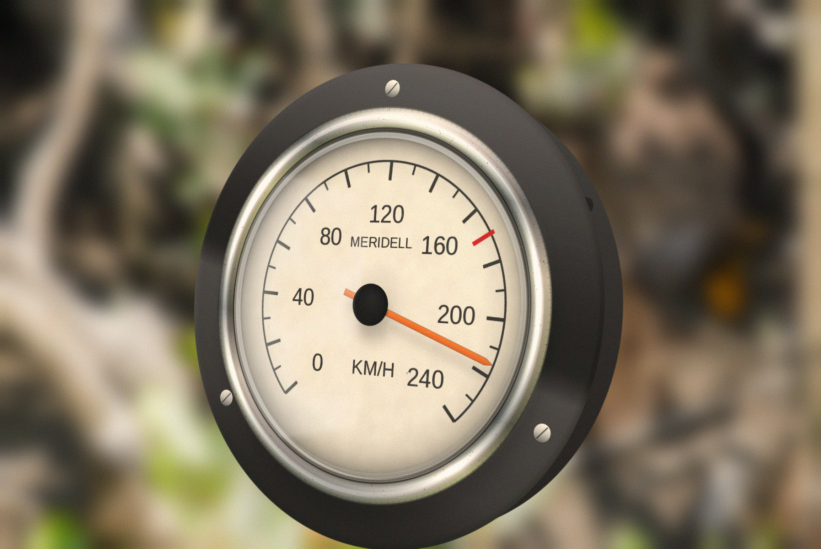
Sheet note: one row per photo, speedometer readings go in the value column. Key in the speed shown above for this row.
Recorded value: 215 km/h
